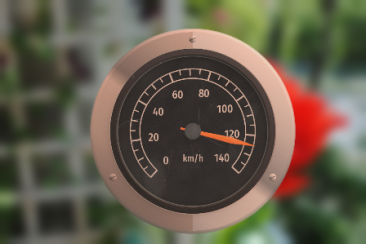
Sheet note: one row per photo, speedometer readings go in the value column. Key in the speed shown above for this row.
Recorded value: 125 km/h
